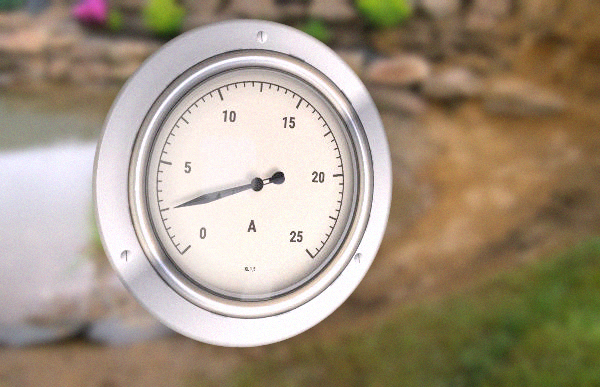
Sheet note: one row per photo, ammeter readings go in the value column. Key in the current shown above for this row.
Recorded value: 2.5 A
